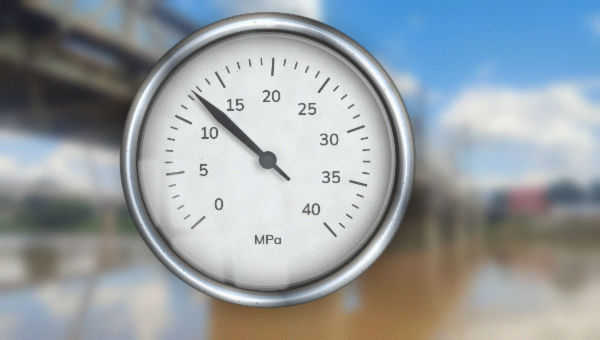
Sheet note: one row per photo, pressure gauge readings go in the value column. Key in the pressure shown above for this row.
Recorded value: 12.5 MPa
